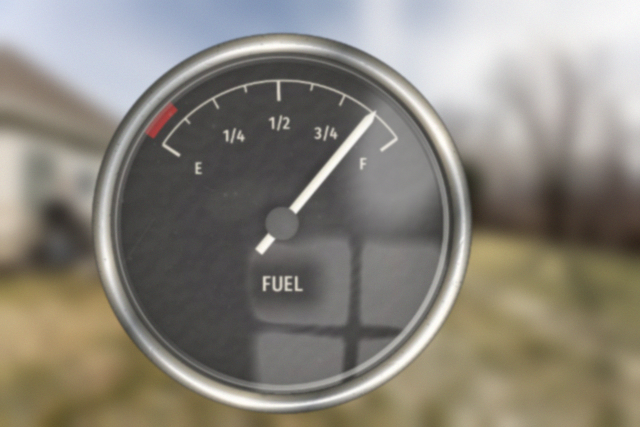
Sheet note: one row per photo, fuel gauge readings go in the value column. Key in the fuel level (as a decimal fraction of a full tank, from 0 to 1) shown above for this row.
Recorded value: 0.875
